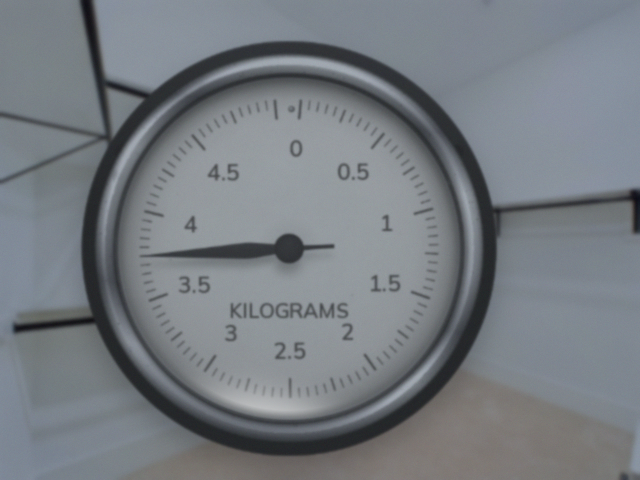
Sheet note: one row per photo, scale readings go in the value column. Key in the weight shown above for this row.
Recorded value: 3.75 kg
